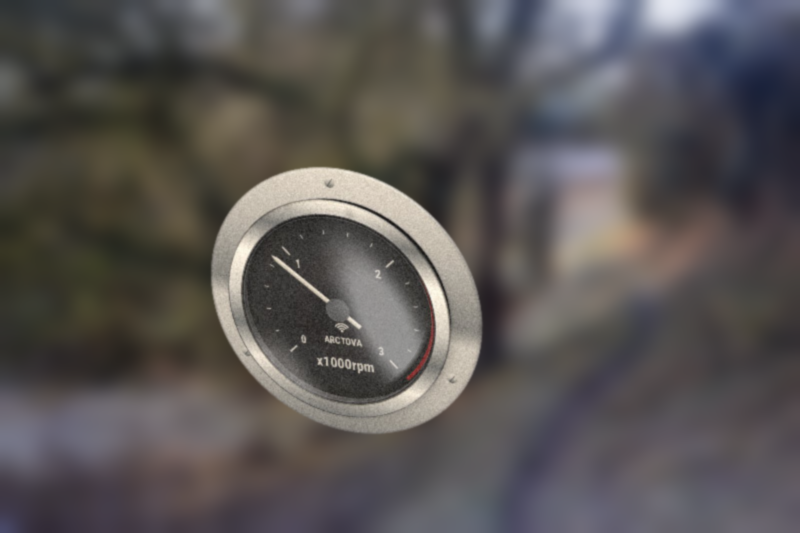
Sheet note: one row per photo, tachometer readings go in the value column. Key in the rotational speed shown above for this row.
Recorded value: 900 rpm
